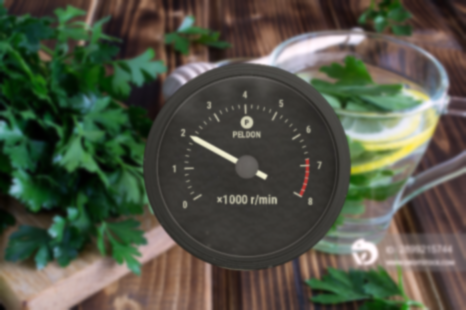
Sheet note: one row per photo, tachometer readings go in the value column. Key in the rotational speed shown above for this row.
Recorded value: 2000 rpm
